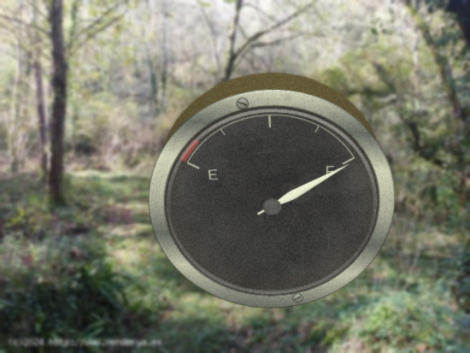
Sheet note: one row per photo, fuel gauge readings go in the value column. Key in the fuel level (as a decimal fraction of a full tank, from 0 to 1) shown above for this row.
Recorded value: 1
